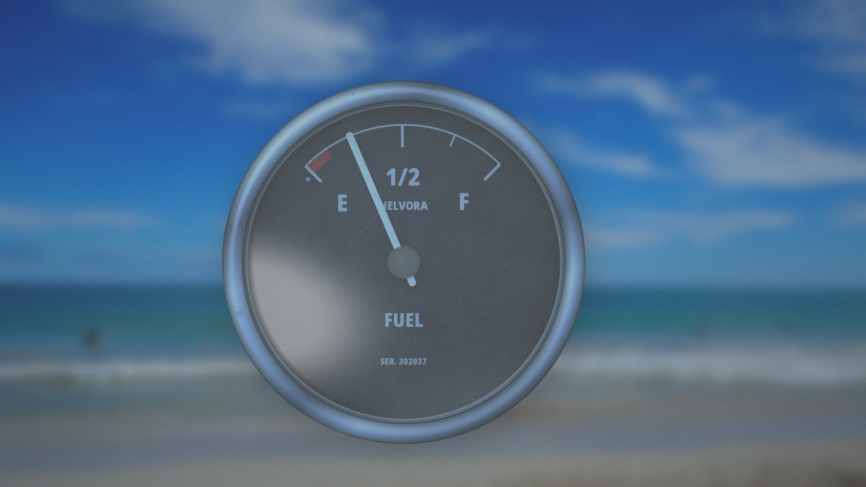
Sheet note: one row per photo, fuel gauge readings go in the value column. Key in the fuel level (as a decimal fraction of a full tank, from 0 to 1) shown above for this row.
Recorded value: 0.25
